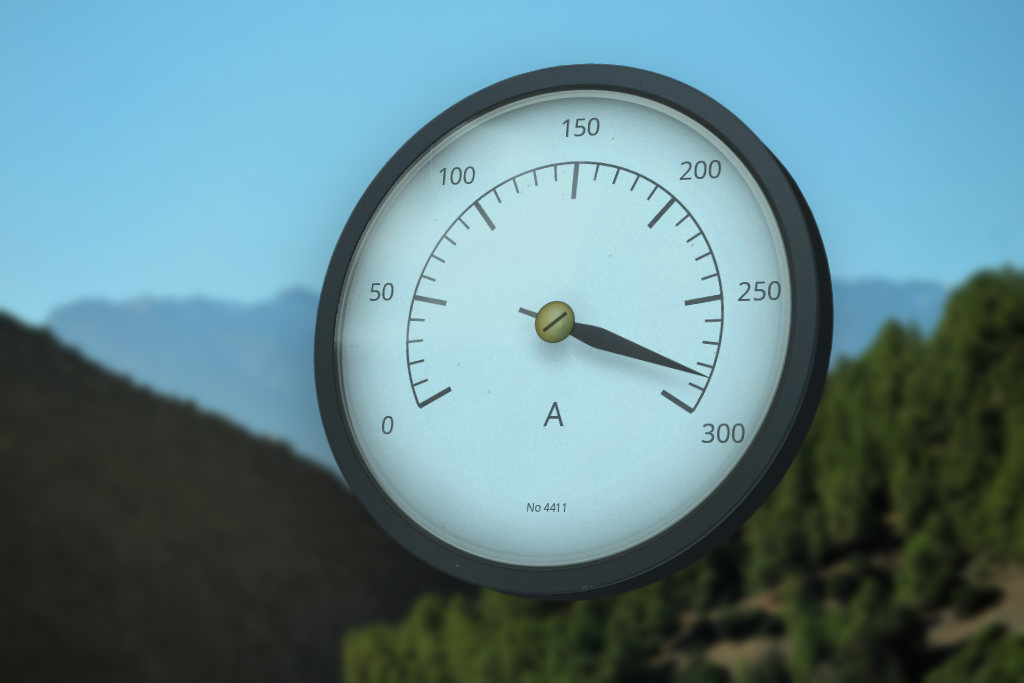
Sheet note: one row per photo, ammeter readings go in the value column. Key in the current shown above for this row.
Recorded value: 285 A
